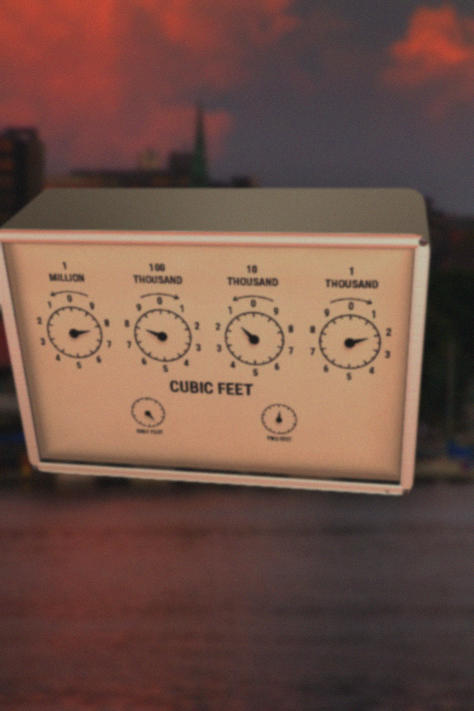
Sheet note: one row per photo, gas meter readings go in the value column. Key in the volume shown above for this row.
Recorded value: 781200 ft³
